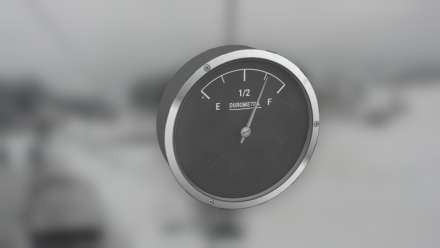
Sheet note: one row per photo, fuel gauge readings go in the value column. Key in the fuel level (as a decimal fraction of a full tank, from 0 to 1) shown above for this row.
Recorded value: 0.75
